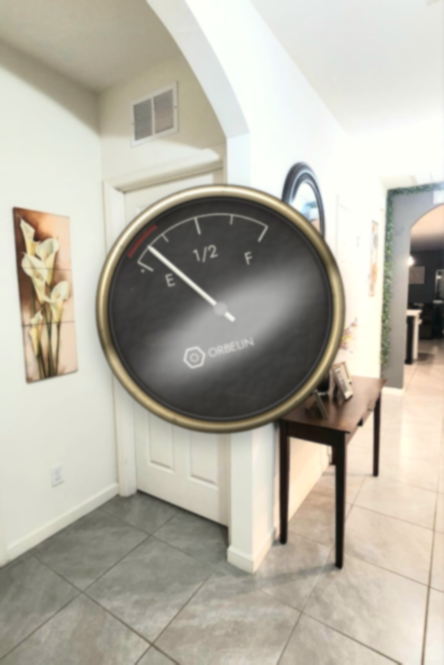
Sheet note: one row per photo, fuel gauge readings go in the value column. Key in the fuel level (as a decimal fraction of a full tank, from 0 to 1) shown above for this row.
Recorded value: 0.125
